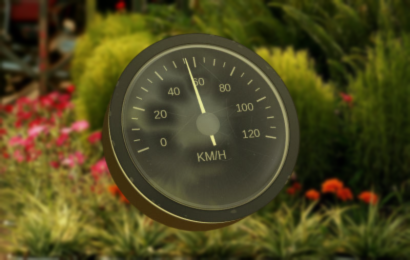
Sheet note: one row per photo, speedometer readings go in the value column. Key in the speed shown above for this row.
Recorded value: 55 km/h
